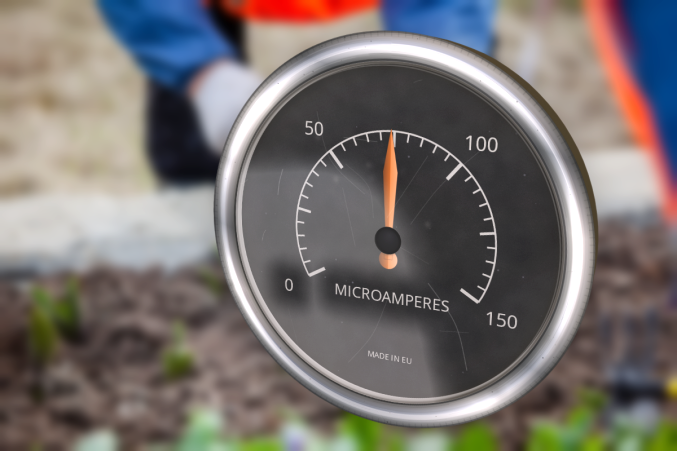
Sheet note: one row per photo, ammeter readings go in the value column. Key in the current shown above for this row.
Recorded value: 75 µA
